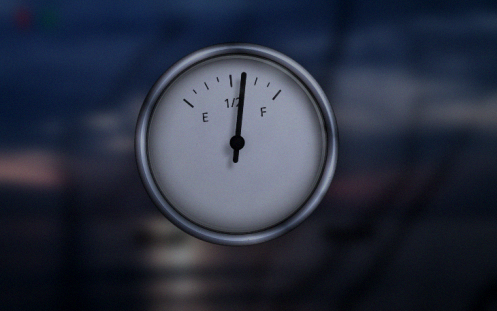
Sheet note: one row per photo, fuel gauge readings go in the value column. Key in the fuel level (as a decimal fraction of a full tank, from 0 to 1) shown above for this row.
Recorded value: 0.625
